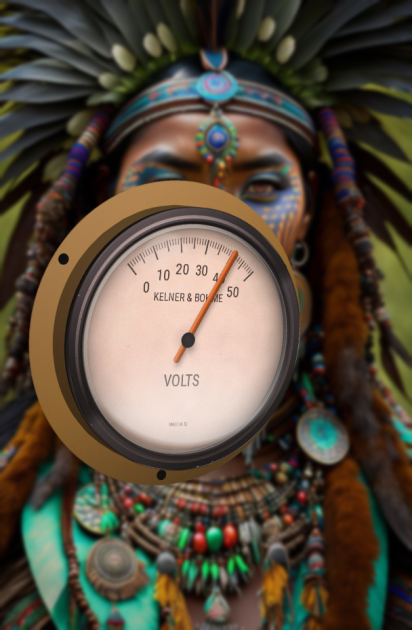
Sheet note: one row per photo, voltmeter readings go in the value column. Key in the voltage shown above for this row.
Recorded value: 40 V
